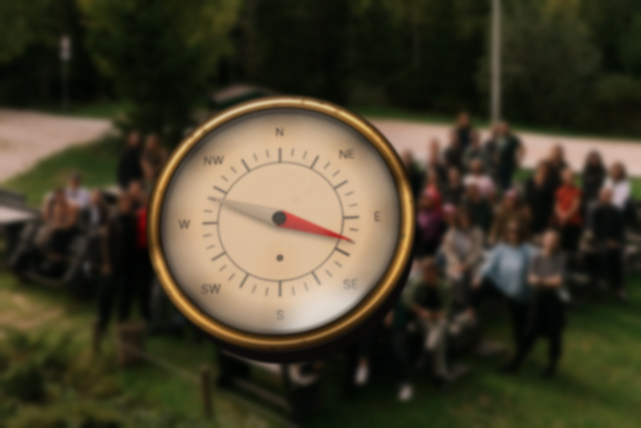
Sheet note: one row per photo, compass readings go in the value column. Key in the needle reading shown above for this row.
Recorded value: 110 °
